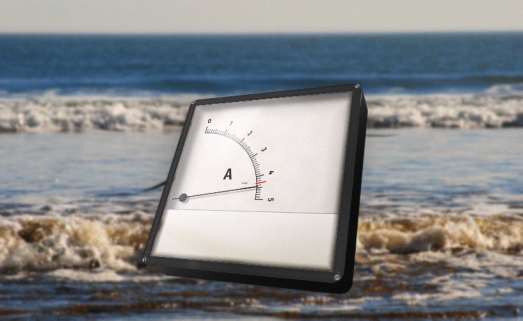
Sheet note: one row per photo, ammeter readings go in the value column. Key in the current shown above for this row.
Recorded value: 4.5 A
